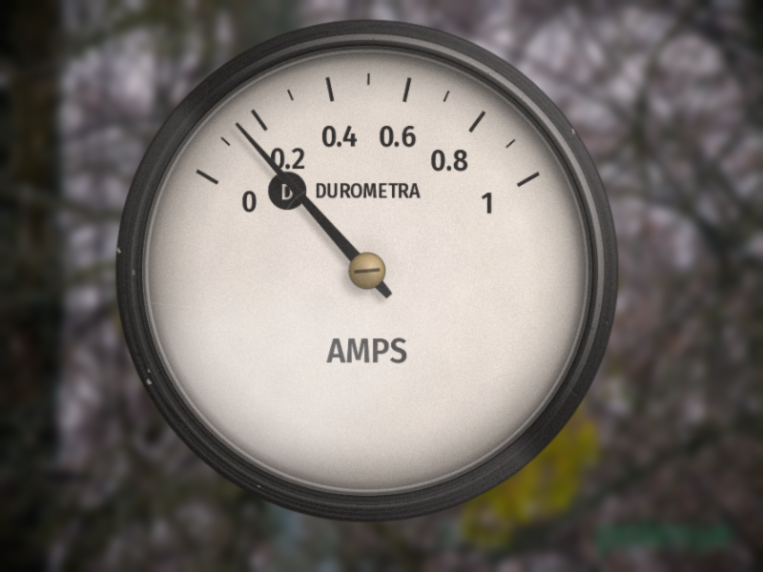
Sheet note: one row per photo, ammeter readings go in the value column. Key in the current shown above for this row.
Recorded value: 0.15 A
